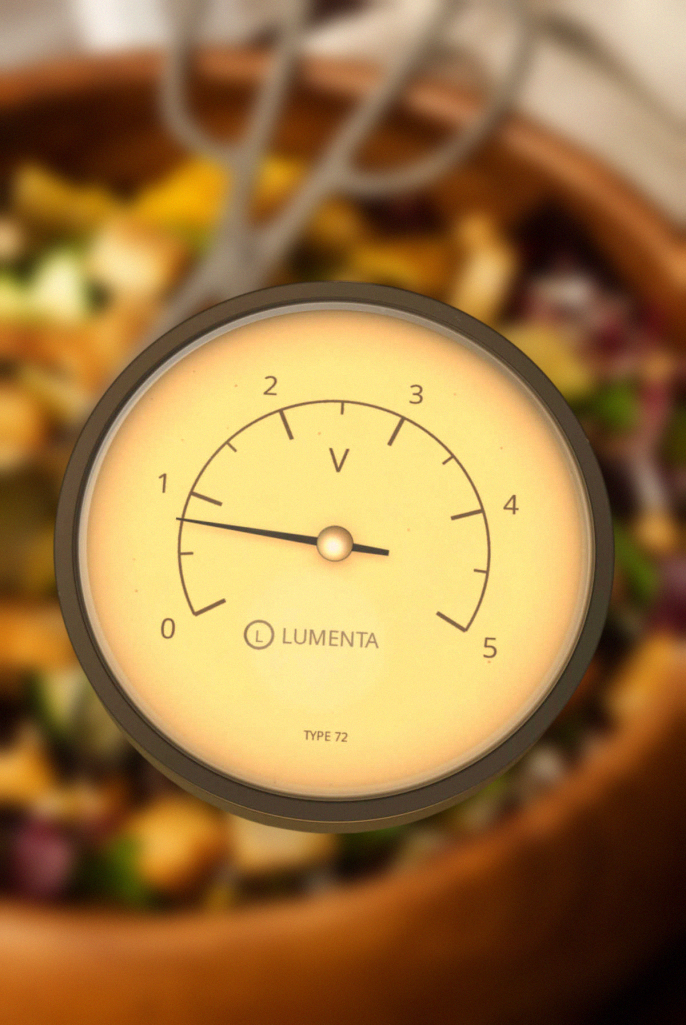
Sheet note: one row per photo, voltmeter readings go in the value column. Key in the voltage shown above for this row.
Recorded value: 0.75 V
